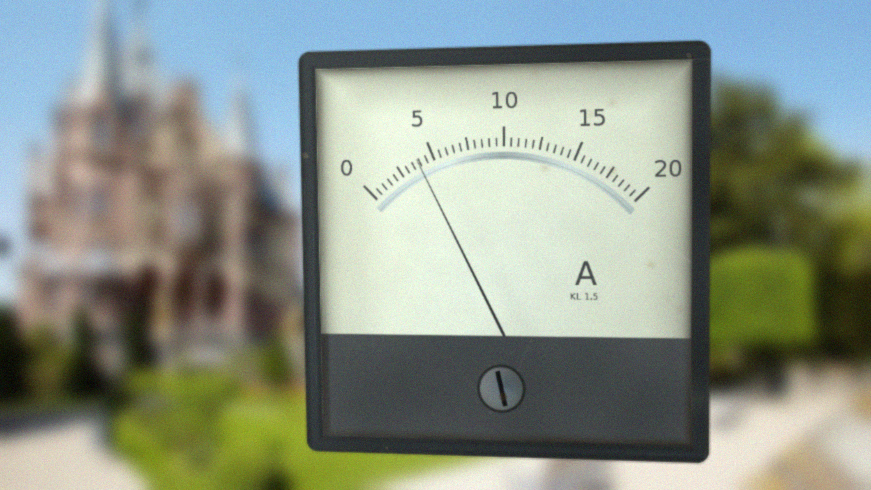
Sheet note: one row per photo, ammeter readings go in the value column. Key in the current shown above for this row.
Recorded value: 4 A
